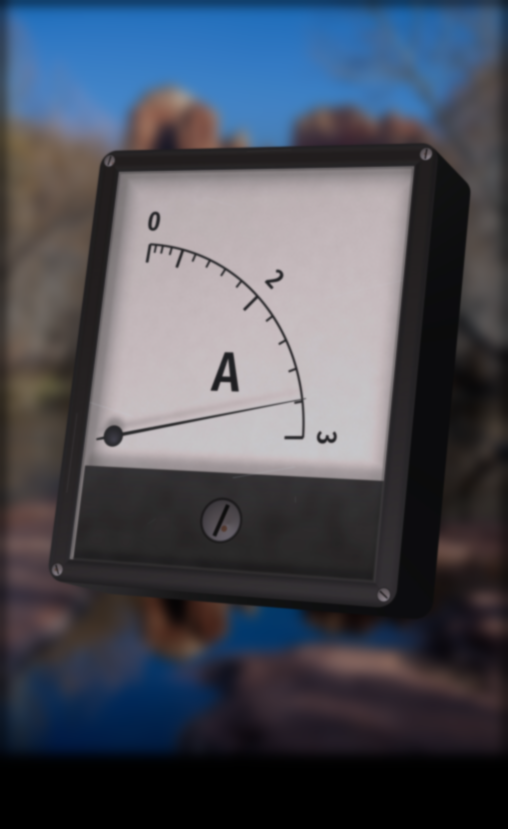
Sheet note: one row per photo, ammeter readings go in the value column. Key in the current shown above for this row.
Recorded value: 2.8 A
